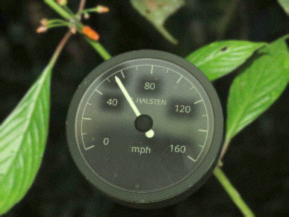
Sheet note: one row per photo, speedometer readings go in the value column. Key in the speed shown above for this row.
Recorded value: 55 mph
